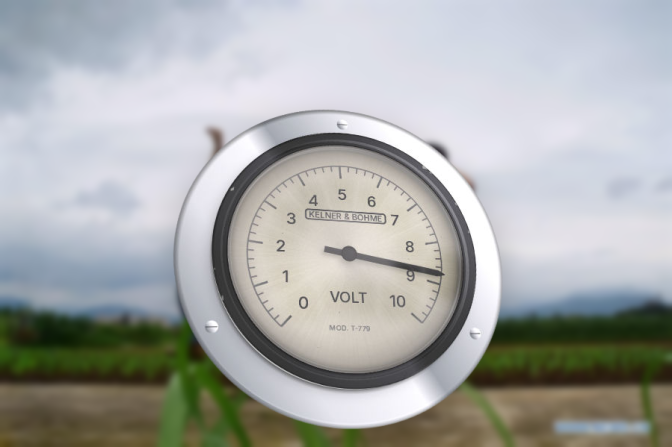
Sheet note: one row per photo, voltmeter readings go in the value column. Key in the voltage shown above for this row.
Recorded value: 8.8 V
